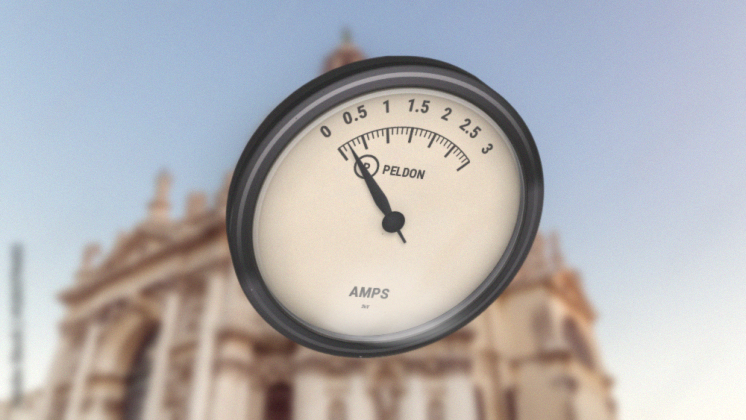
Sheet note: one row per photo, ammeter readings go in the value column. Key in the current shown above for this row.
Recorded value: 0.2 A
